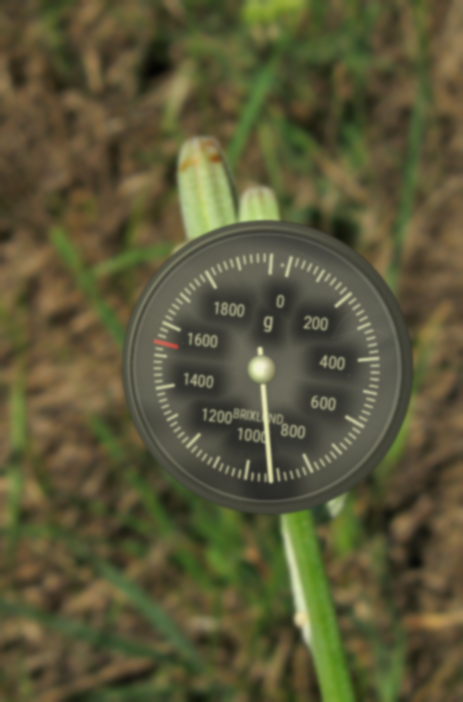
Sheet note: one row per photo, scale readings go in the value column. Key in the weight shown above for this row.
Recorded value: 920 g
